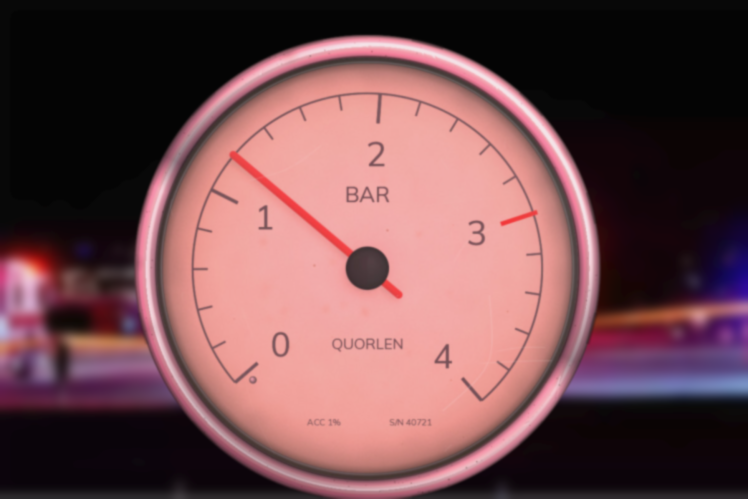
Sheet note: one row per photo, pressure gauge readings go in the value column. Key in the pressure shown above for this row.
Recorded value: 1.2 bar
